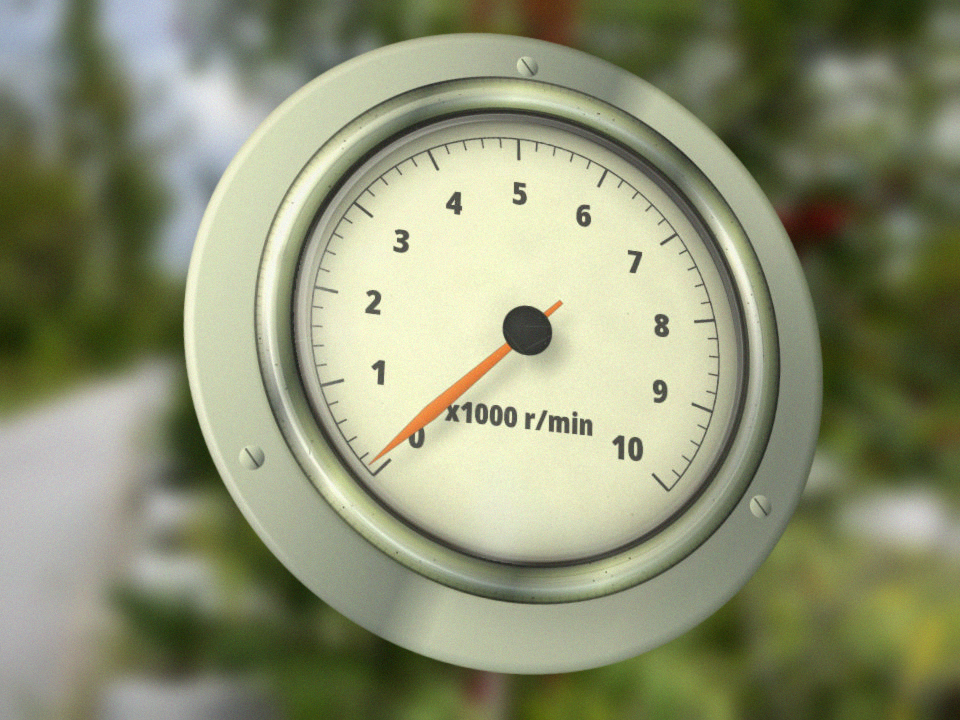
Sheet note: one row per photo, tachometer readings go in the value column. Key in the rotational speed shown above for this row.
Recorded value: 100 rpm
